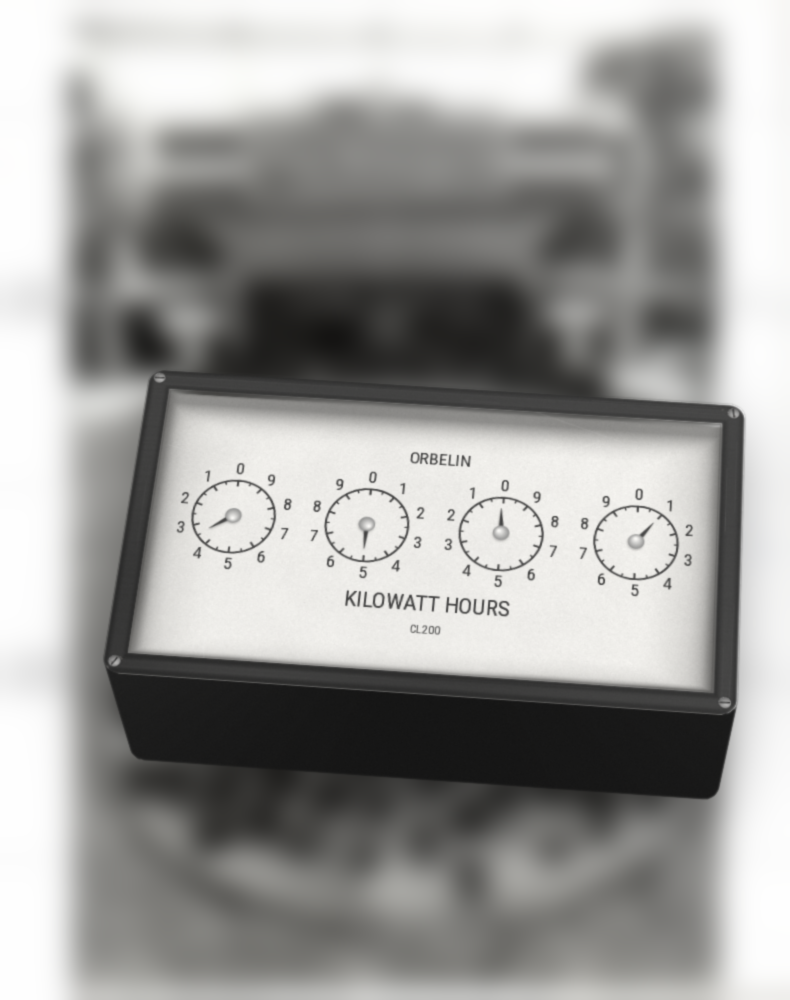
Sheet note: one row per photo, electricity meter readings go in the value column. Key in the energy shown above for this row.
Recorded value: 3501 kWh
